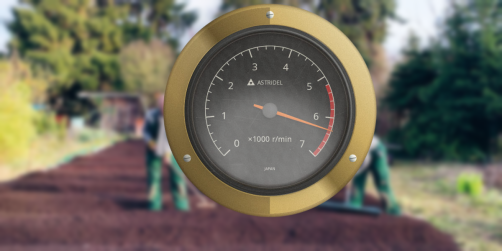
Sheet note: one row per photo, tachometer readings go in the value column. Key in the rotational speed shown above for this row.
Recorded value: 6300 rpm
